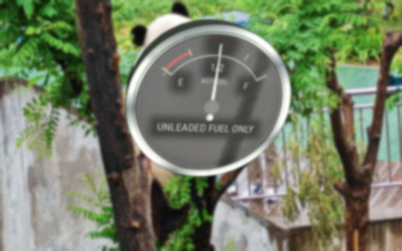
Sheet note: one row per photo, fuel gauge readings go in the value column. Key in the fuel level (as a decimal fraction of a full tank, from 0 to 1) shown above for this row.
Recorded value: 0.5
